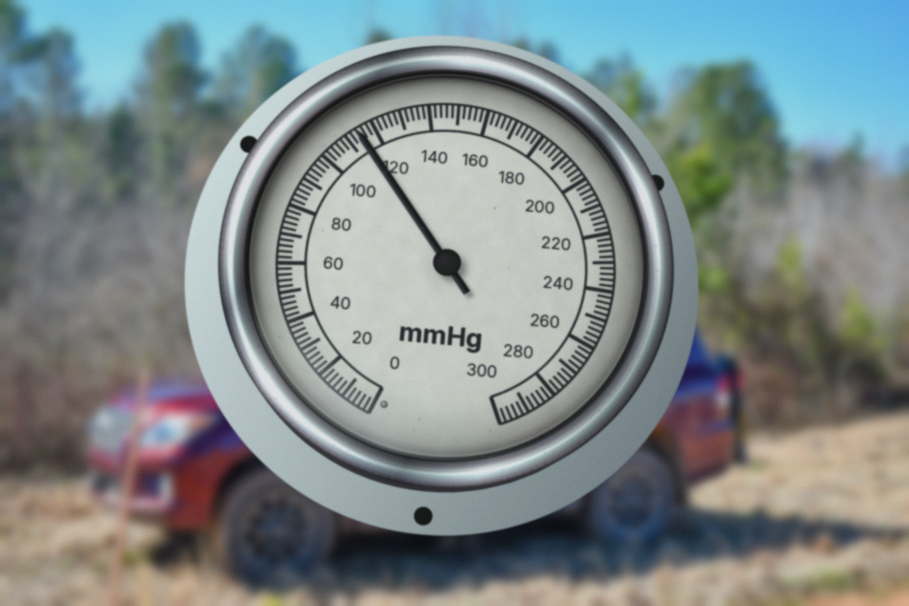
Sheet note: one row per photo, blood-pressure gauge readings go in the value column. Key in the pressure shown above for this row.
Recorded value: 114 mmHg
